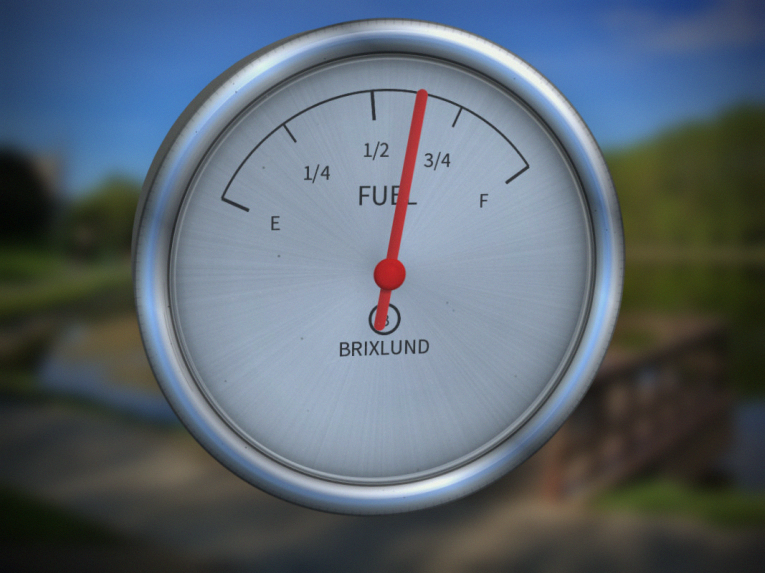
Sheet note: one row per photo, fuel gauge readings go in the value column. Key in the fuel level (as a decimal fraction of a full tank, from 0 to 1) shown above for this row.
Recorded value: 0.625
